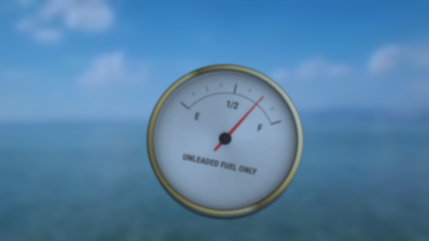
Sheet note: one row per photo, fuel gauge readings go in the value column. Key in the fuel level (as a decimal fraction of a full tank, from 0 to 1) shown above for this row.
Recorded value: 0.75
